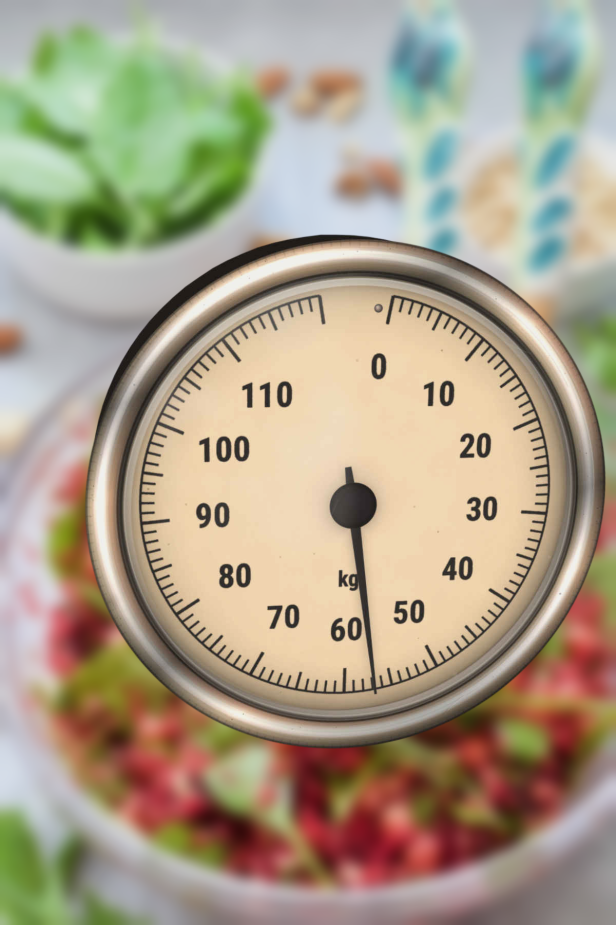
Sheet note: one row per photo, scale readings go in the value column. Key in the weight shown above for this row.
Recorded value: 57 kg
